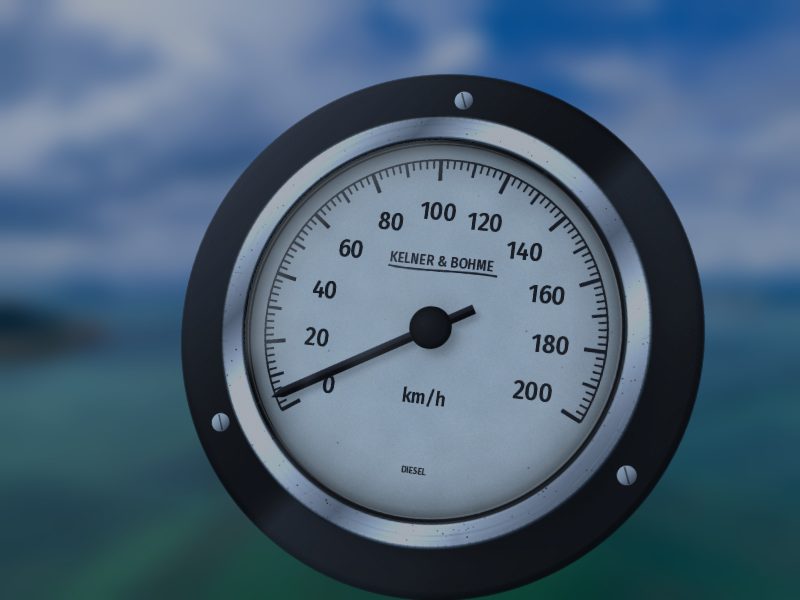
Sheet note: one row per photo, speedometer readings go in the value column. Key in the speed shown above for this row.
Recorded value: 4 km/h
